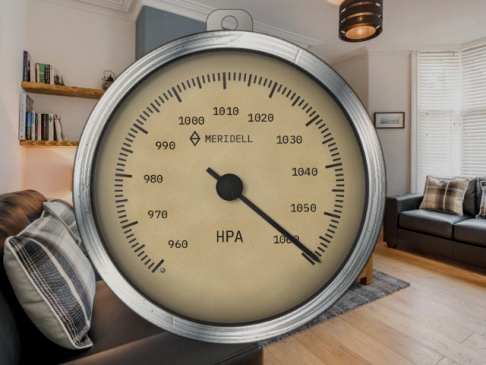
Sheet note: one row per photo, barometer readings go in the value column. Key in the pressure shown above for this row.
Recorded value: 1059 hPa
